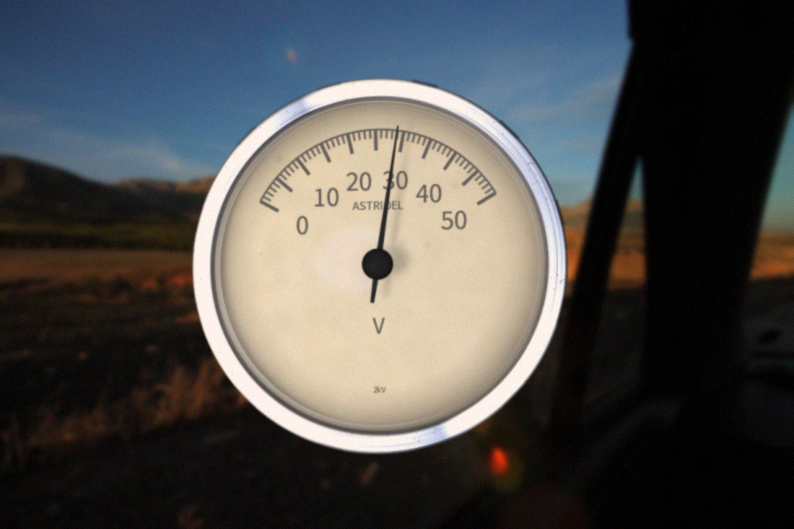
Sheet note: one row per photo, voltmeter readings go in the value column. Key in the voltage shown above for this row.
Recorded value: 29 V
